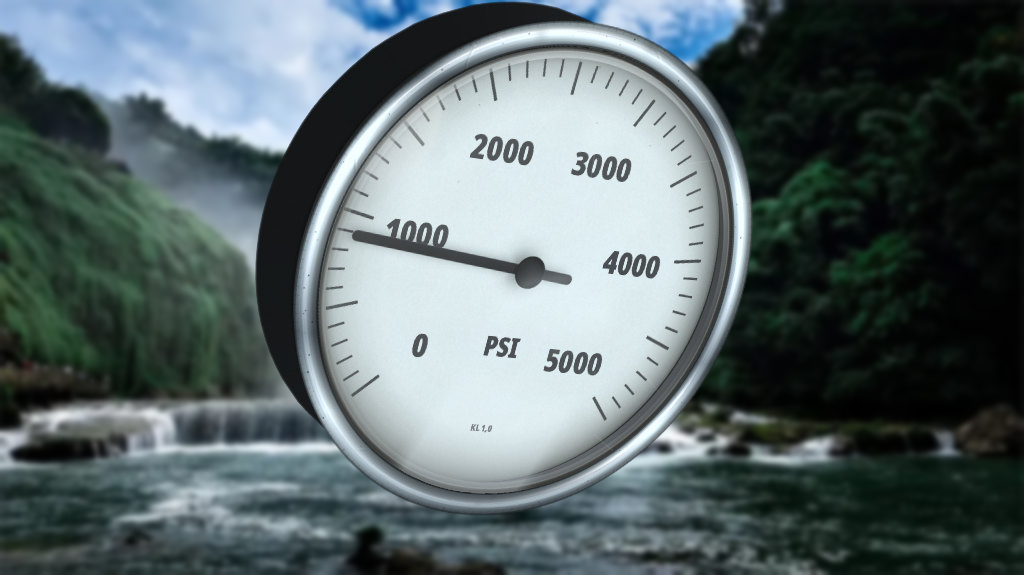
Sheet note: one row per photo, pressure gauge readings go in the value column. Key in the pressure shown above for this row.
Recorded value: 900 psi
